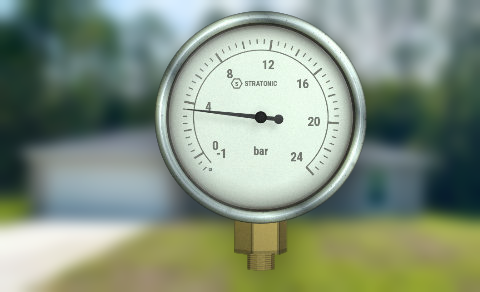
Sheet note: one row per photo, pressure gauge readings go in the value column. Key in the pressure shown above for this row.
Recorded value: 3.5 bar
